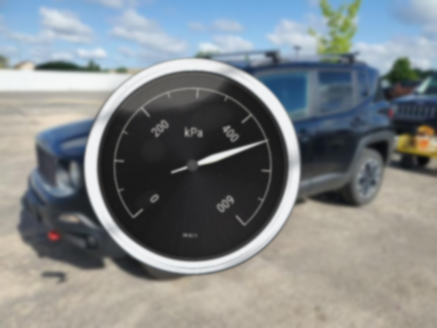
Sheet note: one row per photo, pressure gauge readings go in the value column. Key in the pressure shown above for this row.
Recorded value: 450 kPa
